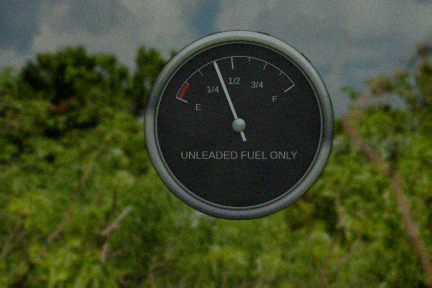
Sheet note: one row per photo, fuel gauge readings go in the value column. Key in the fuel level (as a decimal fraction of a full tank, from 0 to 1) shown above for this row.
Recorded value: 0.375
